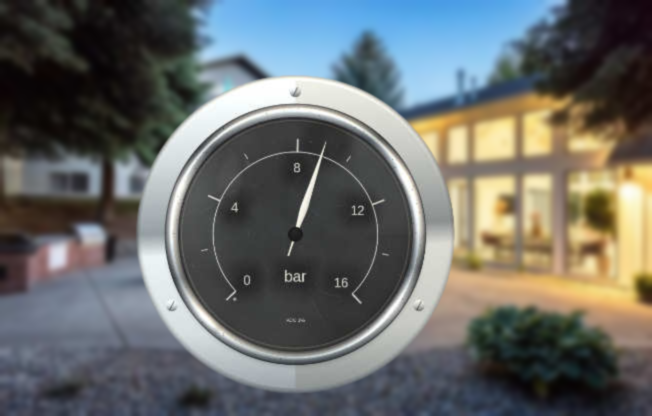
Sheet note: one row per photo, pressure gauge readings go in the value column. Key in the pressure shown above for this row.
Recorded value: 9 bar
